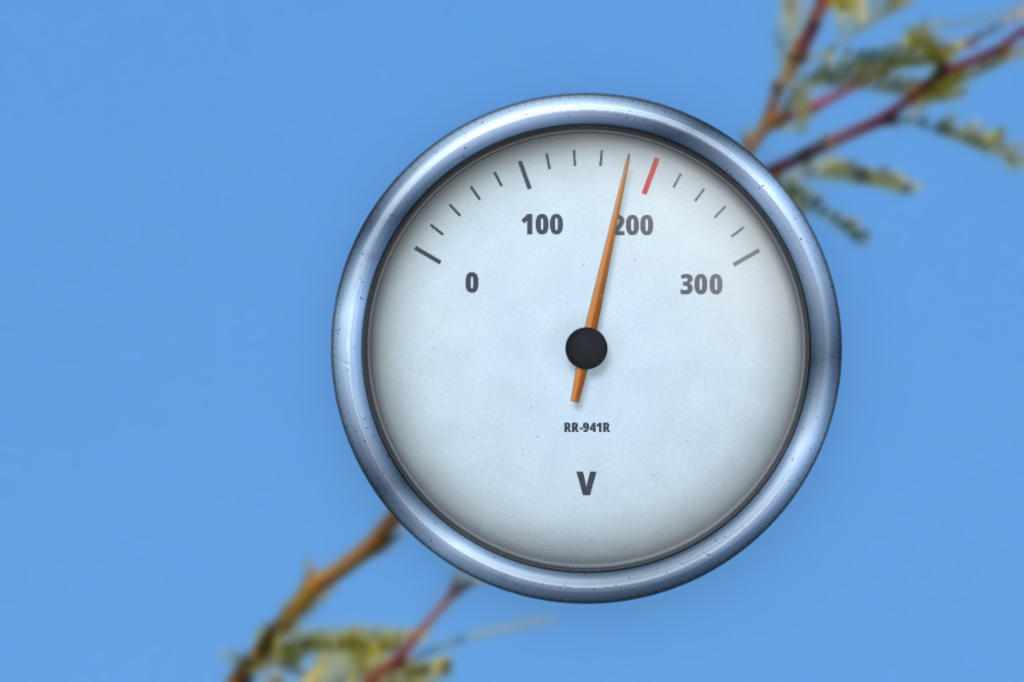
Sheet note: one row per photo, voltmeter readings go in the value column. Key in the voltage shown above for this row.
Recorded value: 180 V
